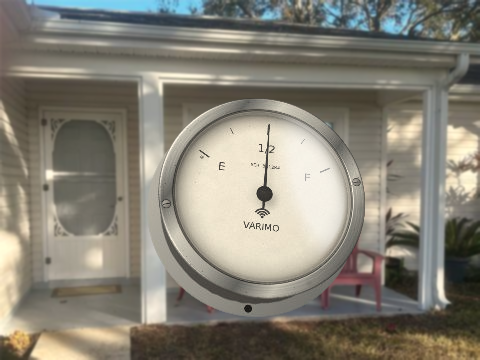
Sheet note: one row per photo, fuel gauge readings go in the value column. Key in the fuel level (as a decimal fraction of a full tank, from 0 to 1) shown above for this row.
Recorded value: 0.5
